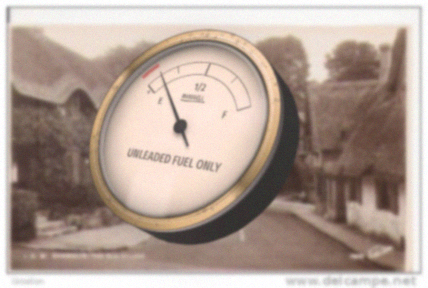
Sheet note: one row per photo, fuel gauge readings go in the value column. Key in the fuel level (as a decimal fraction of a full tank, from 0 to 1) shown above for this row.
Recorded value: 0.125
